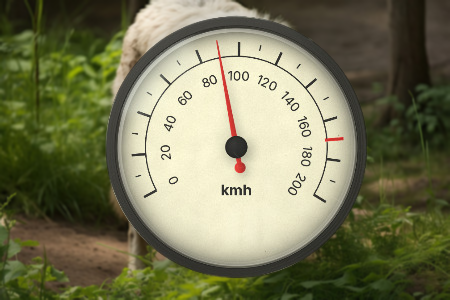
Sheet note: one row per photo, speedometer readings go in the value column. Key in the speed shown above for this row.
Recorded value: 90 km/h
